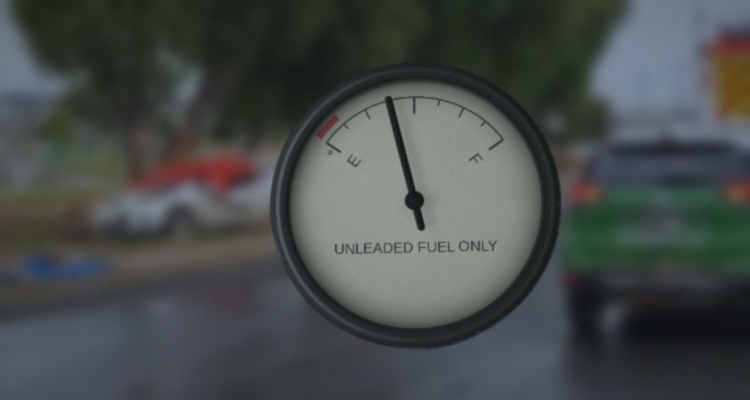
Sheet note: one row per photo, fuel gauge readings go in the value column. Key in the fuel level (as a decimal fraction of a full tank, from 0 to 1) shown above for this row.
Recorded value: 0.375
